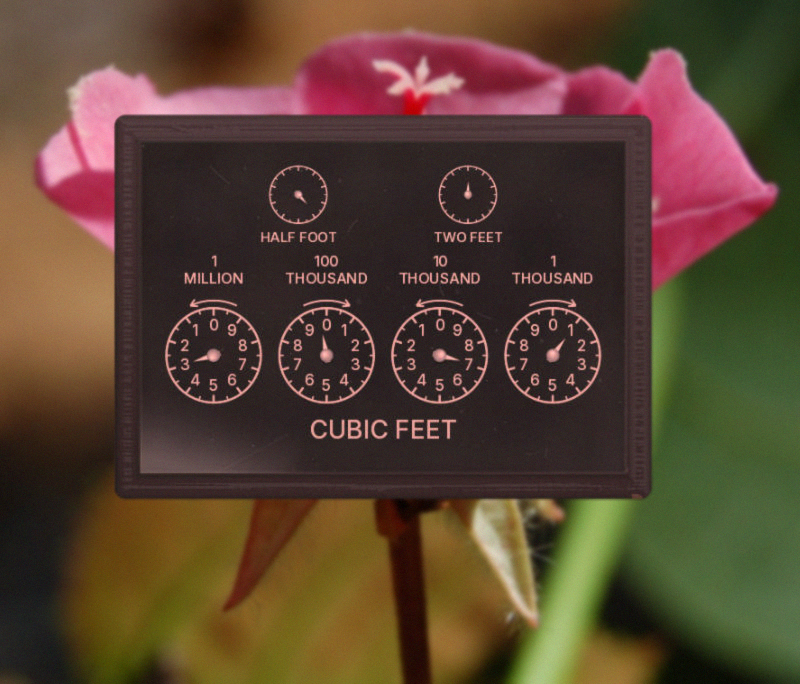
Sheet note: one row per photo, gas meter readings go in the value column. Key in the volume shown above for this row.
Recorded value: 297100 ft³
